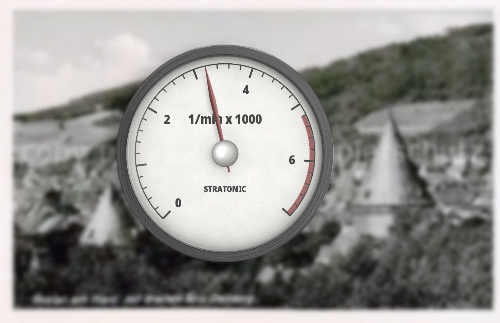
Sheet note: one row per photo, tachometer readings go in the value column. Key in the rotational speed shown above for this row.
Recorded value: 3200 rpm
